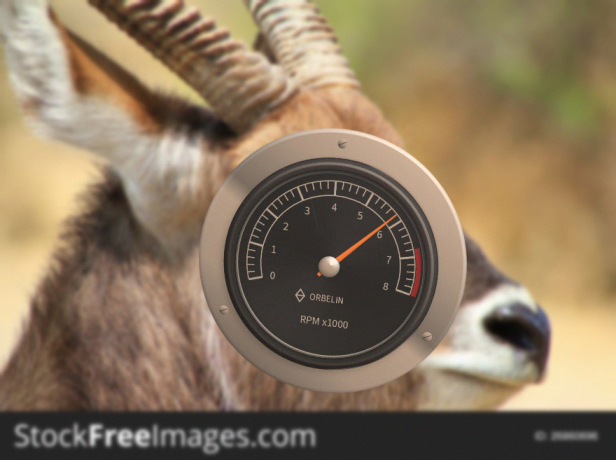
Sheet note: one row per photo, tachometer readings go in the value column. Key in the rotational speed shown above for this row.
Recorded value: 5800 rpm
